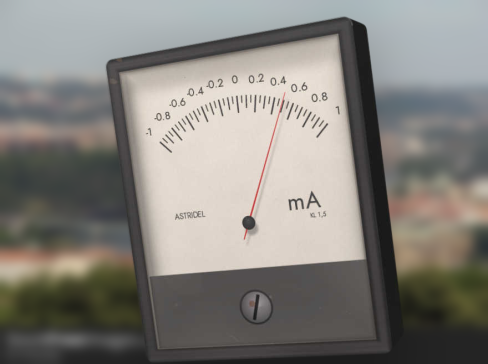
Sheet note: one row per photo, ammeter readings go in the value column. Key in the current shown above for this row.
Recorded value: 0.5 mA
